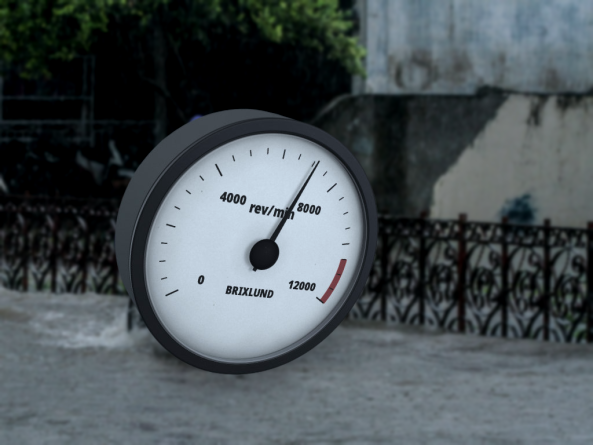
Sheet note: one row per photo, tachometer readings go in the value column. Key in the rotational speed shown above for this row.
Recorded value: 7000 rpm
